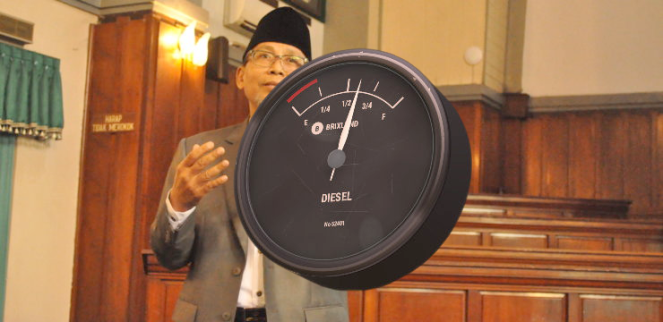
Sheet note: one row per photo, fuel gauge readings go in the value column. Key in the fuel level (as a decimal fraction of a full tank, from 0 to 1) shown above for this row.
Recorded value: 0.625
